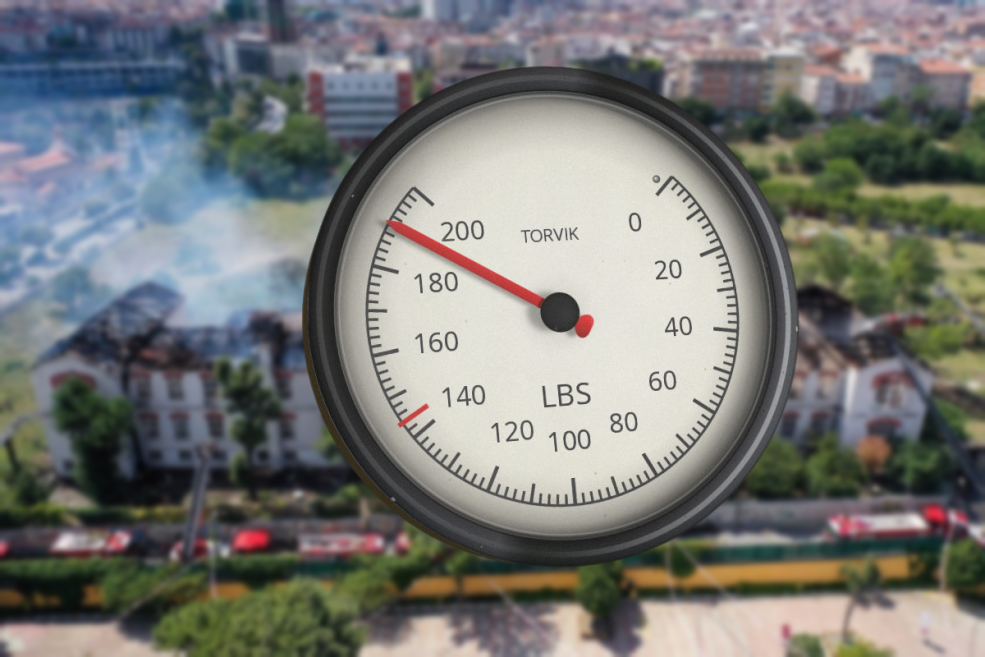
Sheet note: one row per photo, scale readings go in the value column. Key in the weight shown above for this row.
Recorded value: 190 lb
